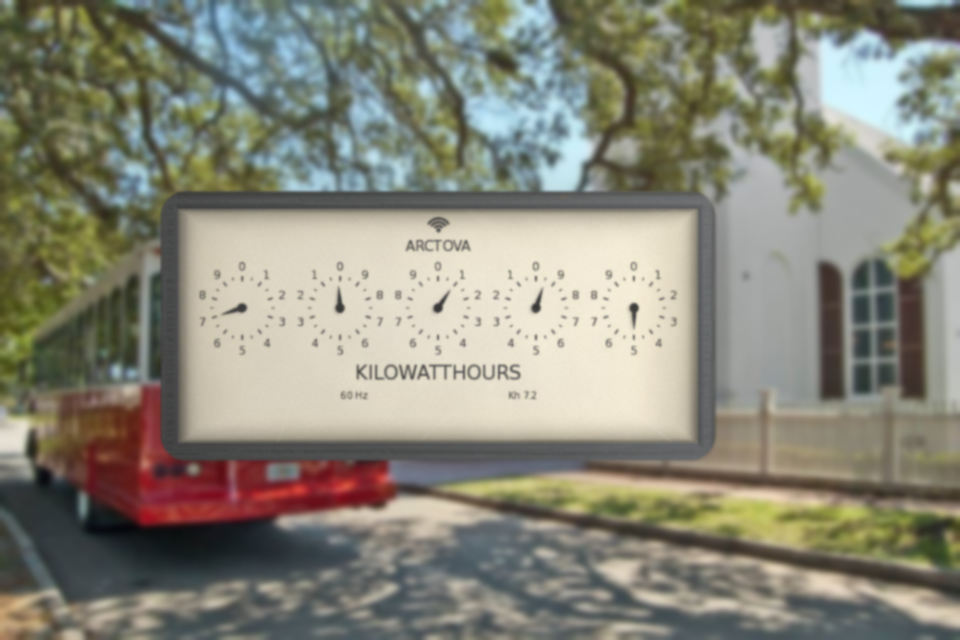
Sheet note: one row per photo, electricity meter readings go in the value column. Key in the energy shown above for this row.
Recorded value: 70095 kWh
